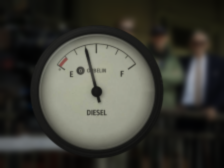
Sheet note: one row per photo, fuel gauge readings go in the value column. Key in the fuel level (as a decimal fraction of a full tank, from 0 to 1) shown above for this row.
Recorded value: 0.375
